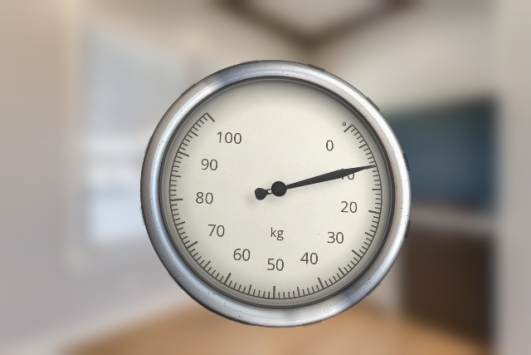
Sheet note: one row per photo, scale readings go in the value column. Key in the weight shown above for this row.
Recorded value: 10 kg
